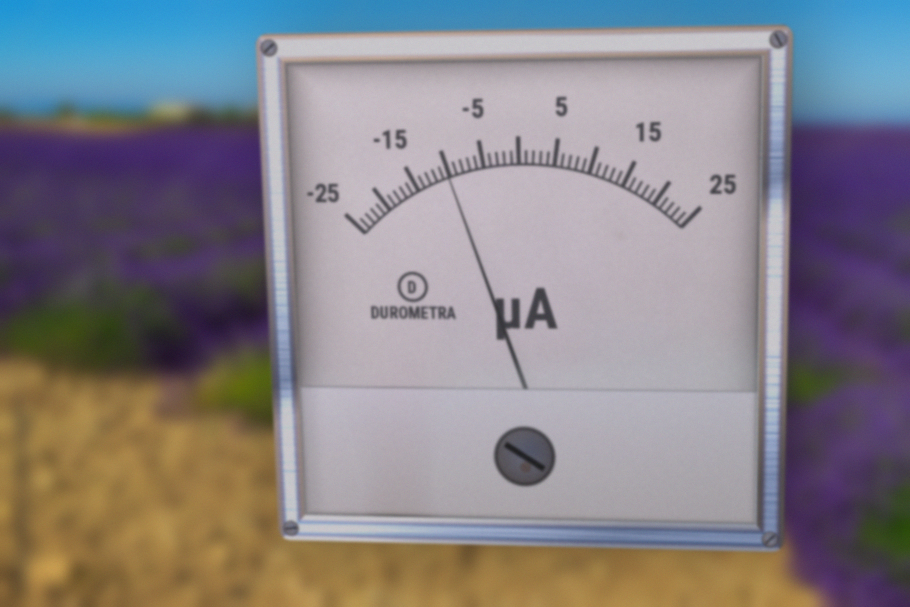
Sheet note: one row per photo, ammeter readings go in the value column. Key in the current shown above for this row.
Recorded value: -10 µA
